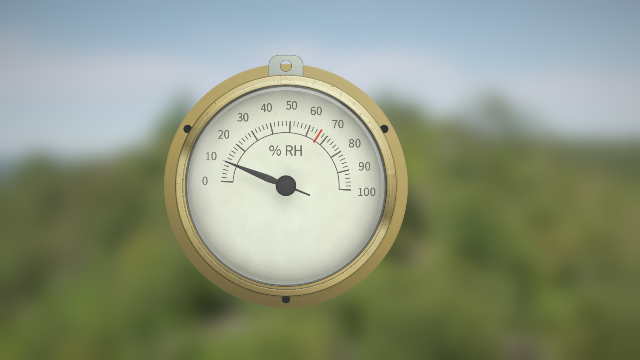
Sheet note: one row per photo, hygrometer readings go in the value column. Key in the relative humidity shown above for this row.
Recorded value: 10 %
